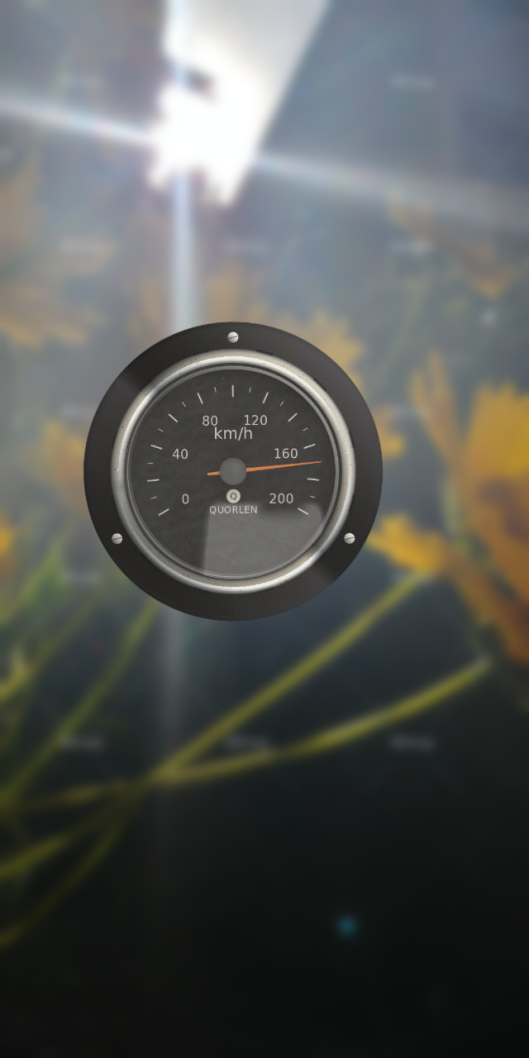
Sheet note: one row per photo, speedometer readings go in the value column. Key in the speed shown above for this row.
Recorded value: 170 km/h
